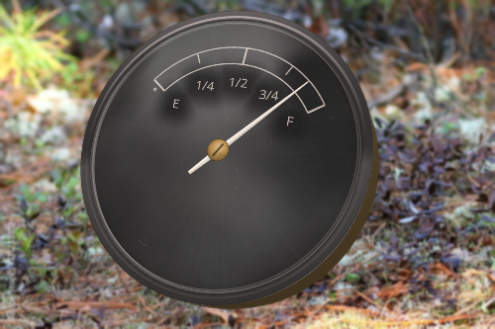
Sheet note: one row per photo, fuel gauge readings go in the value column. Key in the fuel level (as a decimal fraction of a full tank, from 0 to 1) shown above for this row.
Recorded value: 0.875
